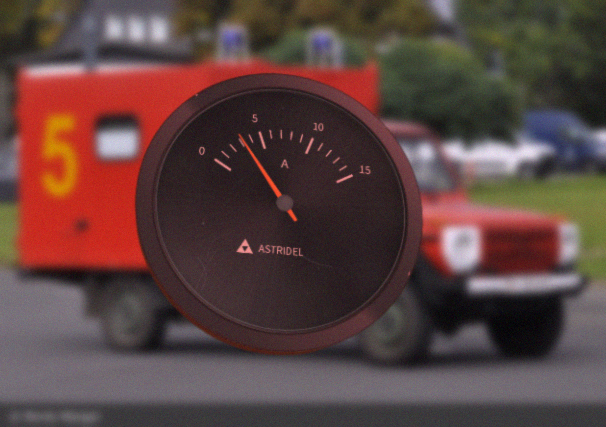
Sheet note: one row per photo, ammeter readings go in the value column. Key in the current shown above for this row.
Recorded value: 3 A
